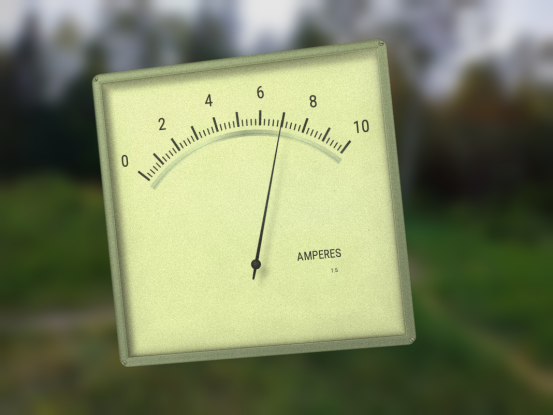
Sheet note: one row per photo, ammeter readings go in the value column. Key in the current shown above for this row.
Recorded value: 7 A
